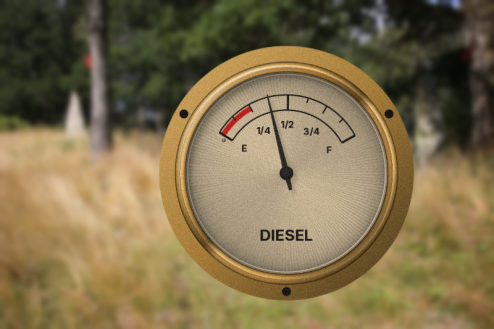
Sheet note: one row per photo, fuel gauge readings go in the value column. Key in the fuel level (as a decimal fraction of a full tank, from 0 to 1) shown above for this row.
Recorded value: 0.375
